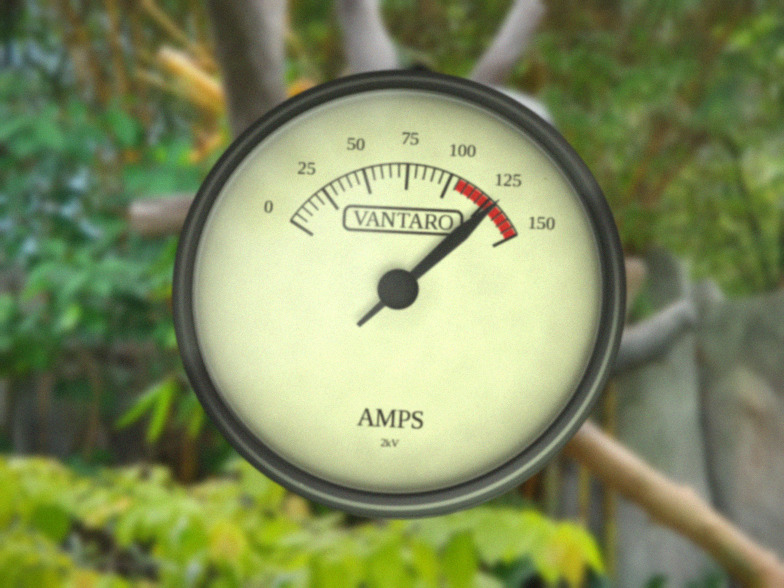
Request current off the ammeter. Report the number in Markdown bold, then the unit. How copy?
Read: **130** A
